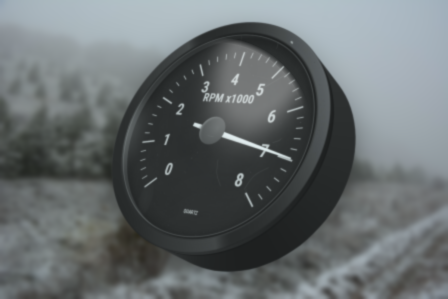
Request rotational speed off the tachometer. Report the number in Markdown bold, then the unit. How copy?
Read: **7000** rpm
